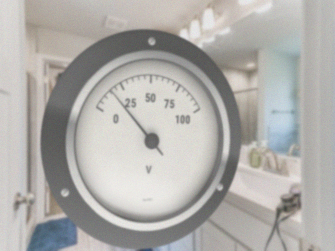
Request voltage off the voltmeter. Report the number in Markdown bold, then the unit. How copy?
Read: **15** V
